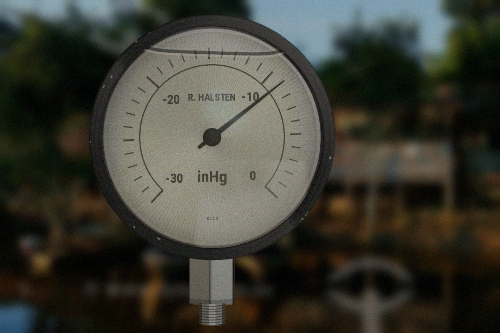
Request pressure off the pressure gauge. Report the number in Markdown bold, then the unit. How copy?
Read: **-9** inHg
